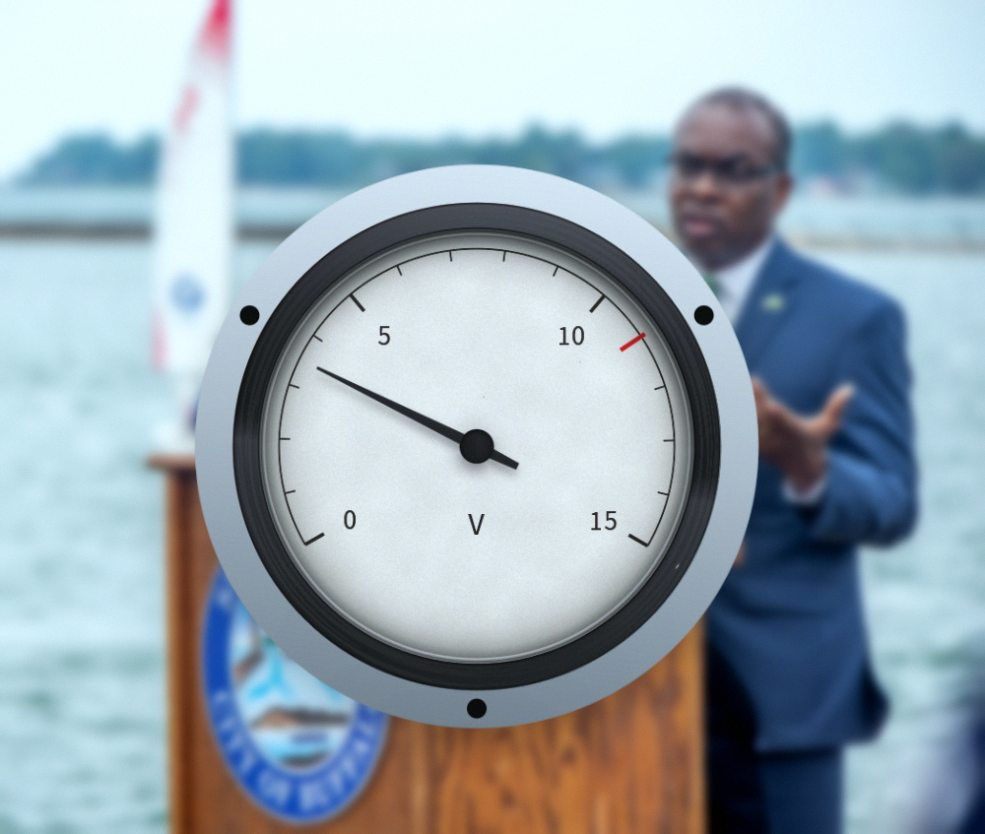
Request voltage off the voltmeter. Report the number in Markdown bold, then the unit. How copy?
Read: **3.5** V
